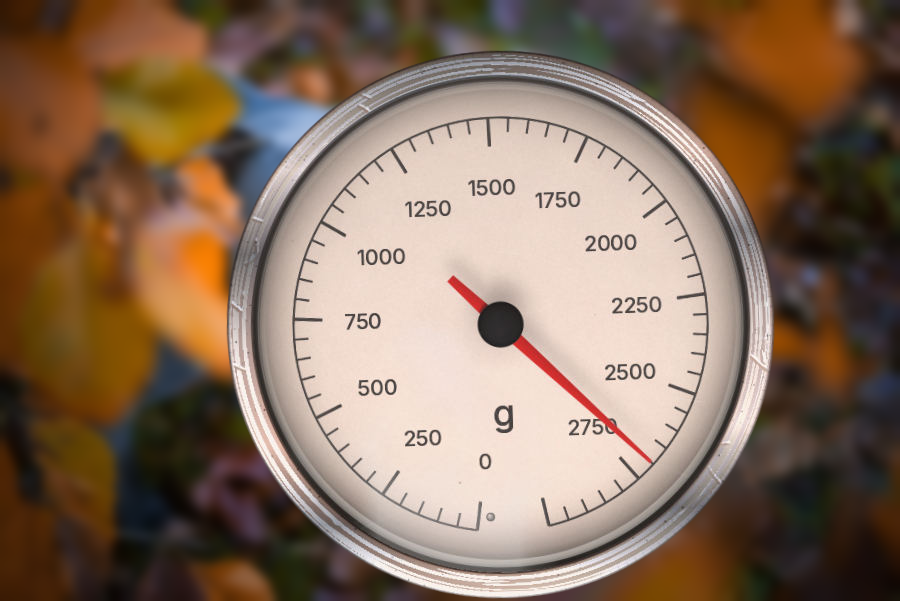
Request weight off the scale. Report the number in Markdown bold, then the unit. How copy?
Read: **2700** g
